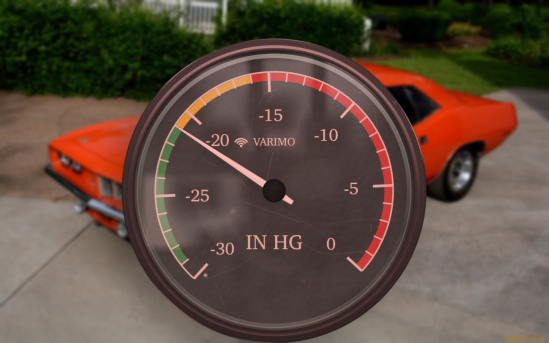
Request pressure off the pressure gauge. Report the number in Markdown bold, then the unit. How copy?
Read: **-21** inHg
